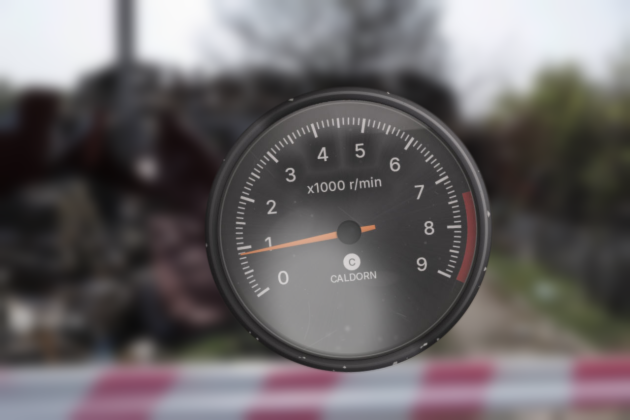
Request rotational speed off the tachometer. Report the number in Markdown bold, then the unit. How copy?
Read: **900** rpm
